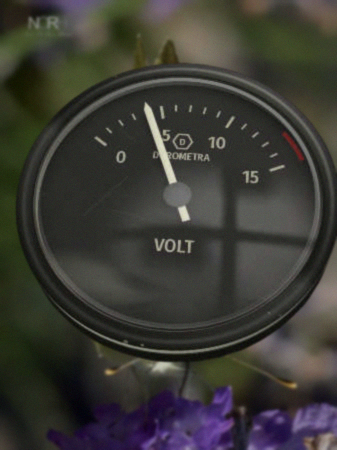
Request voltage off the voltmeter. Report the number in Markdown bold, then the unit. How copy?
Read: **4** V
